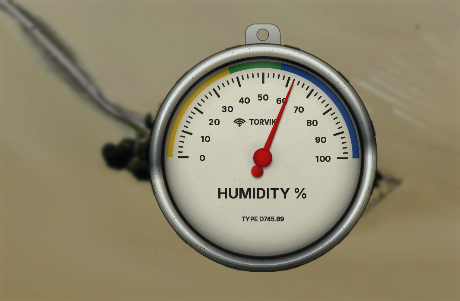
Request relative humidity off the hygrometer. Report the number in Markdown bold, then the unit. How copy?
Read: **62** %
